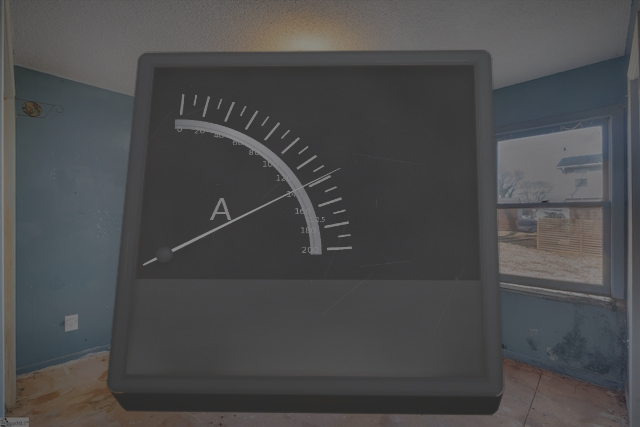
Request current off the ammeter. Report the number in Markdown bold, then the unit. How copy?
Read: **140** A
